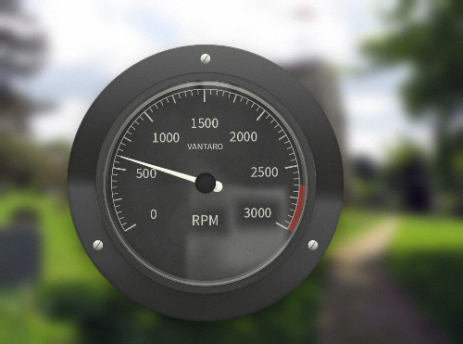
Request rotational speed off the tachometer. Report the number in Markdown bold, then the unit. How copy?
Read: **600** rpm
